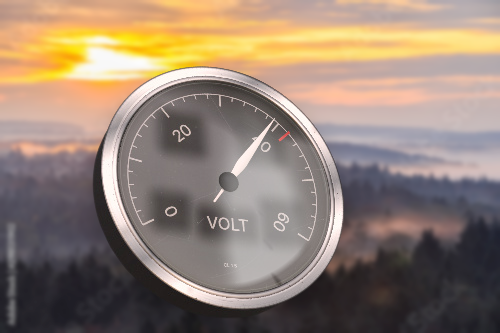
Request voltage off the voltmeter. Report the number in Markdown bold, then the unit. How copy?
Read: **39** V
